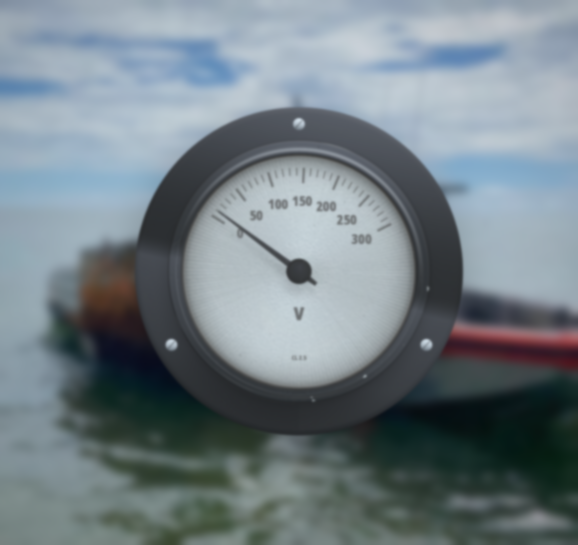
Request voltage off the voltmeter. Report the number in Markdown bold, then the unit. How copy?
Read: **10** V
